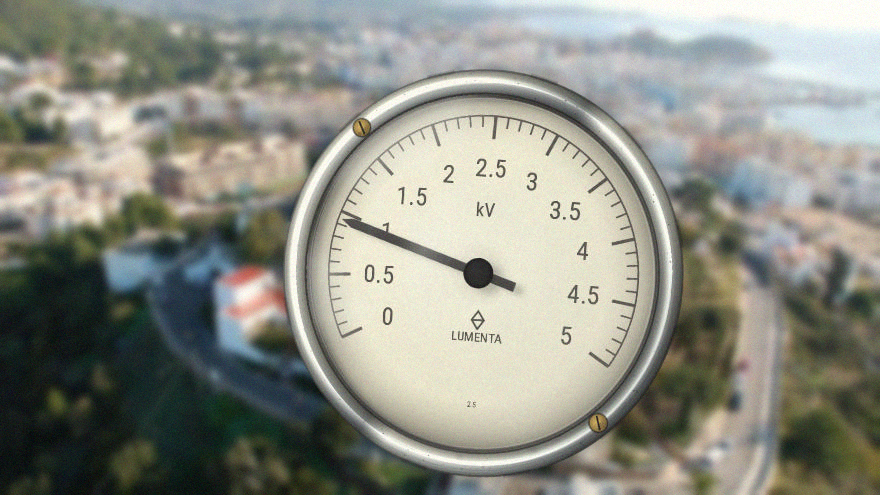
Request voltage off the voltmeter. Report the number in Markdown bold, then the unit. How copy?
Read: **0.95** kV
